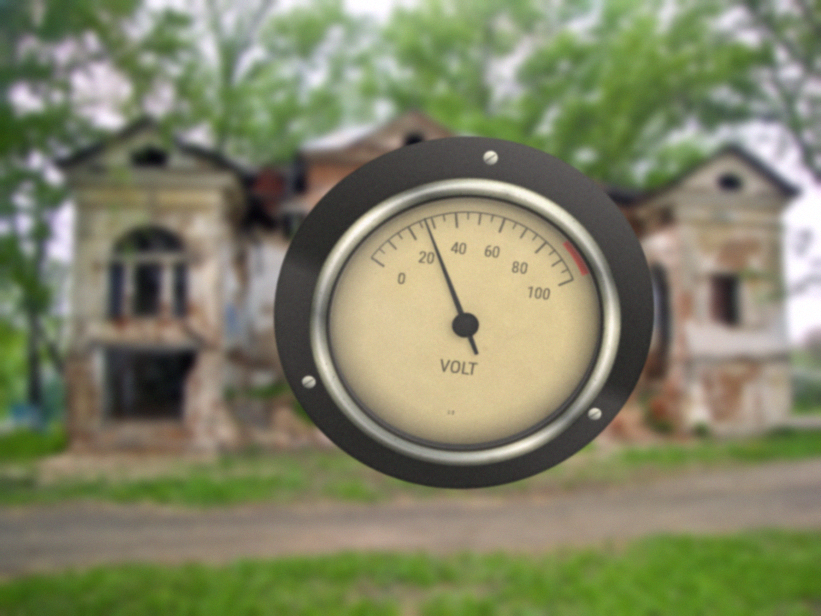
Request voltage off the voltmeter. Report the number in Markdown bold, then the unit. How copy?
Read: **27.5** V
